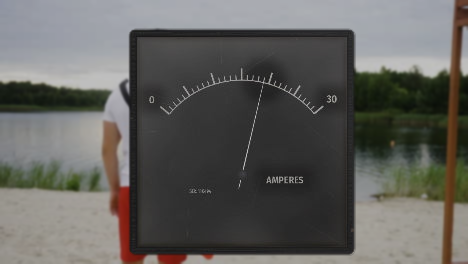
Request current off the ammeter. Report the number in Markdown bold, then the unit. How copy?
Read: **19** A
